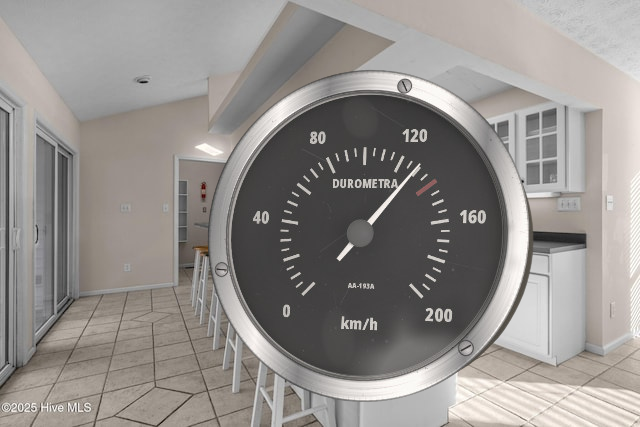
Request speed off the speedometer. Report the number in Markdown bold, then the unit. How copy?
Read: **130** km/h
